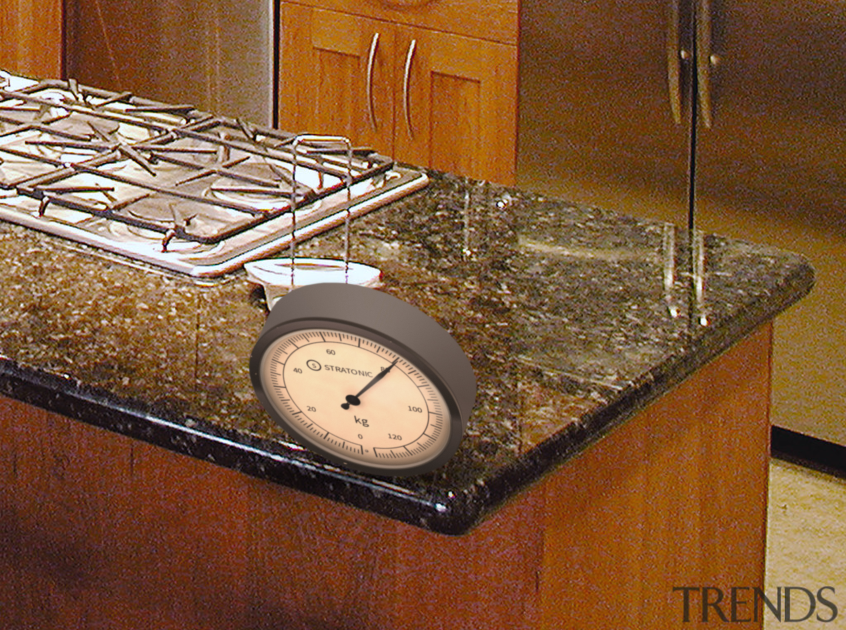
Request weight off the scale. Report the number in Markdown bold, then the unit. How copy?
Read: **80** kg
